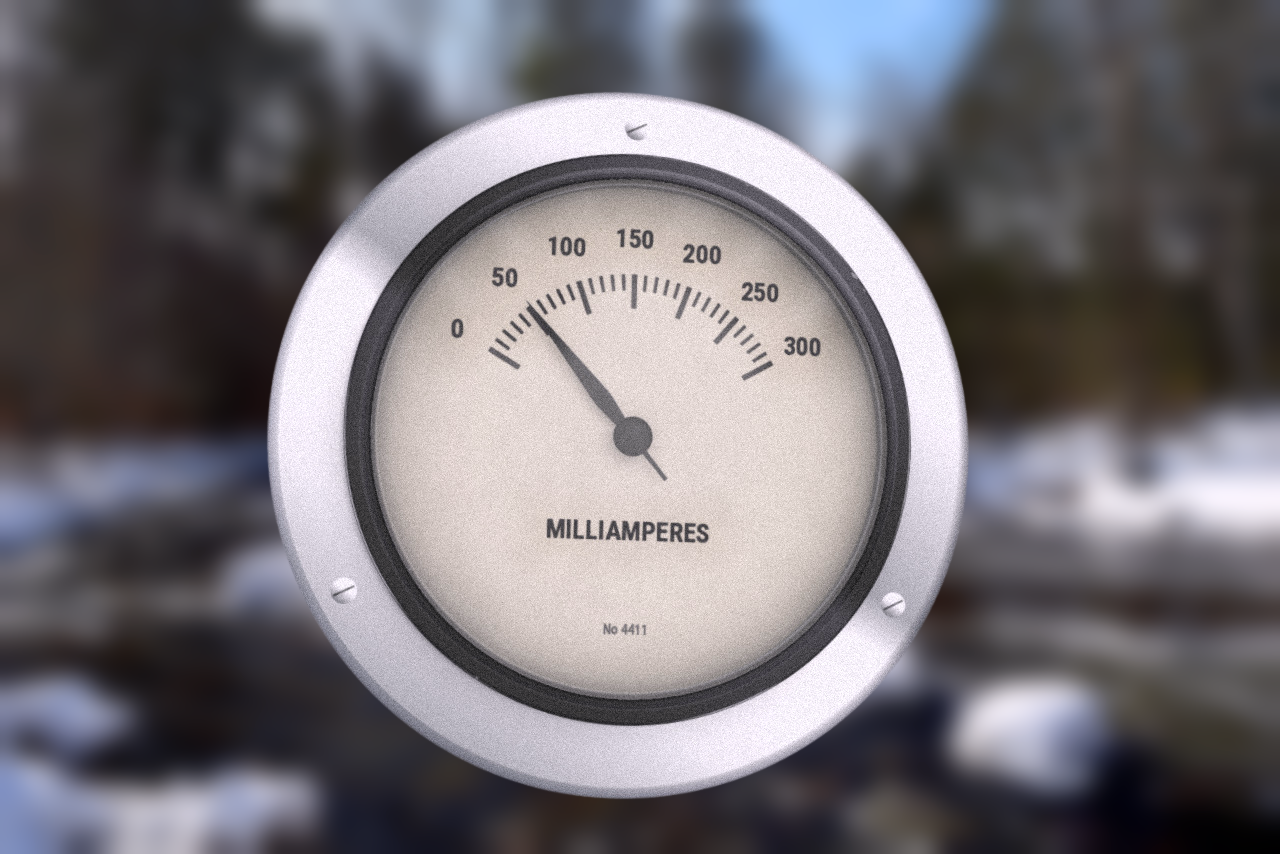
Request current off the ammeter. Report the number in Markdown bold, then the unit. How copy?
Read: **50** mA
